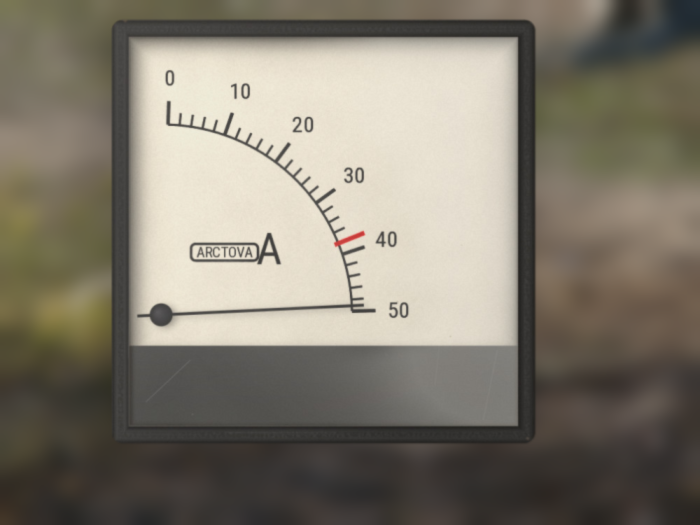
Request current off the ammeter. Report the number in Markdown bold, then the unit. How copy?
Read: **49** A
